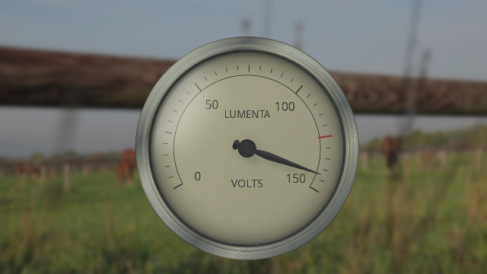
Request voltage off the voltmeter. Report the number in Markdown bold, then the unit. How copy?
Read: **142.5** V
